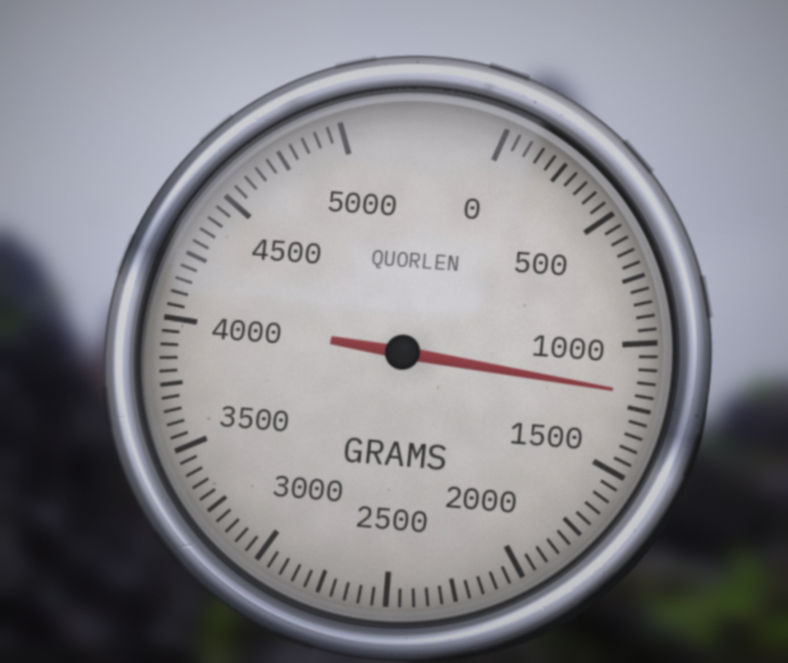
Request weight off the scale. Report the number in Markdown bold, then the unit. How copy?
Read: **1200** g
